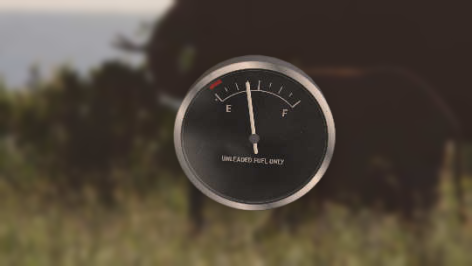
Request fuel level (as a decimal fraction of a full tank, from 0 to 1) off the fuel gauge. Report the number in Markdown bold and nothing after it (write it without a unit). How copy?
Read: **0.375**
